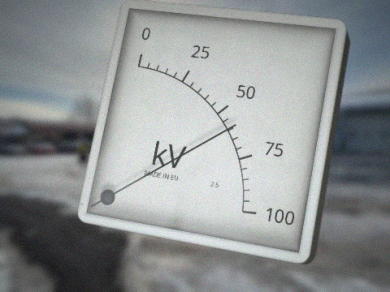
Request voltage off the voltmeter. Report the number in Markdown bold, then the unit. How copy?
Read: **60** kV
